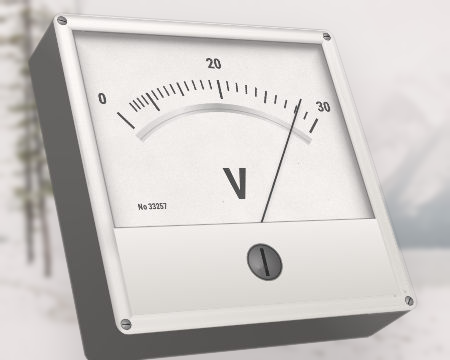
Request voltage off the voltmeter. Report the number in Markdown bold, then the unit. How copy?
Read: **28** V
